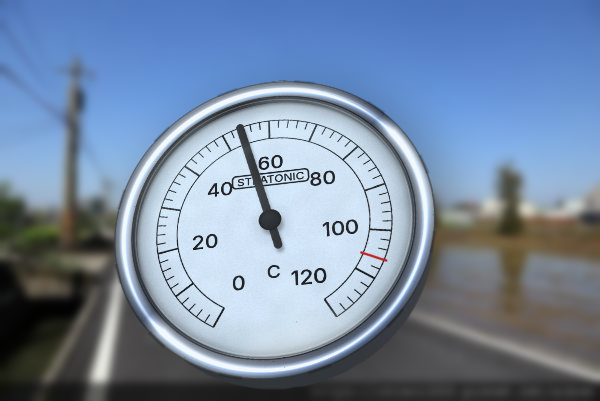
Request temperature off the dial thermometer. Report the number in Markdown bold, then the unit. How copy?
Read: **54** °C
